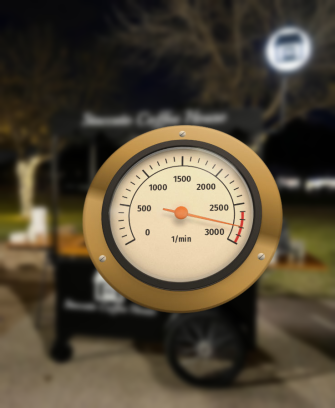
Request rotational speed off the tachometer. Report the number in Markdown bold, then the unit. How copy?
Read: **2800** rpm
